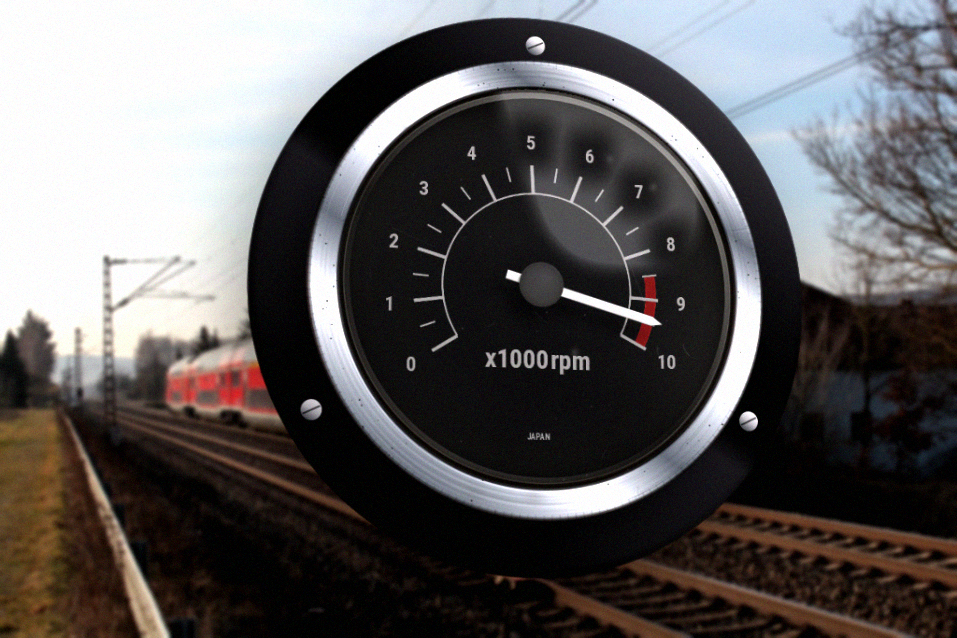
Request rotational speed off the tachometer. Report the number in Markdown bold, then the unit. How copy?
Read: **9500** rpm
